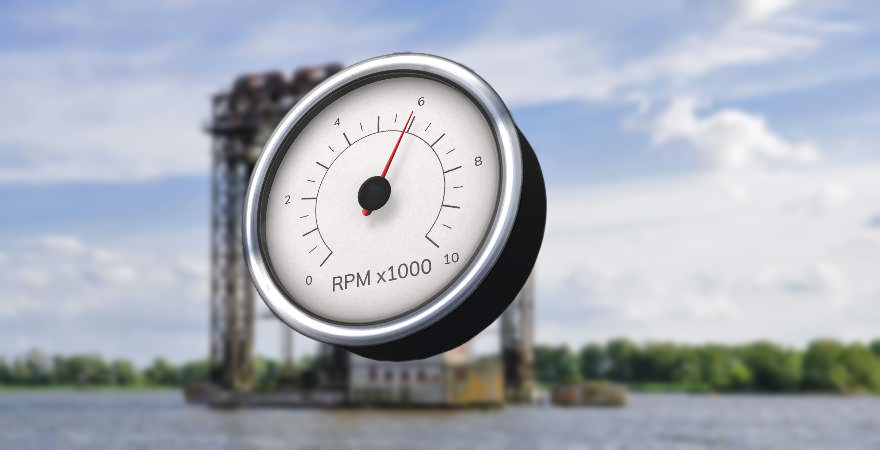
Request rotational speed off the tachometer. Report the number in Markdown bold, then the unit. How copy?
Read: **6000** rpm
